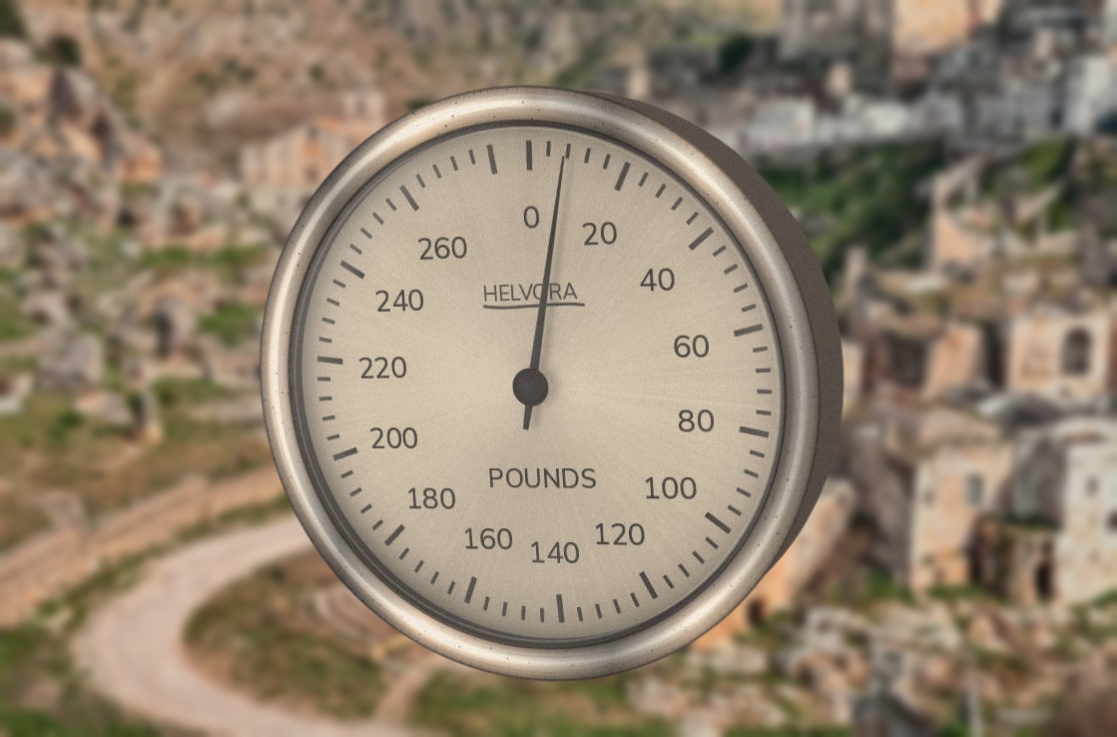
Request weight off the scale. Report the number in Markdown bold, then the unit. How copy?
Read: **8** lb
